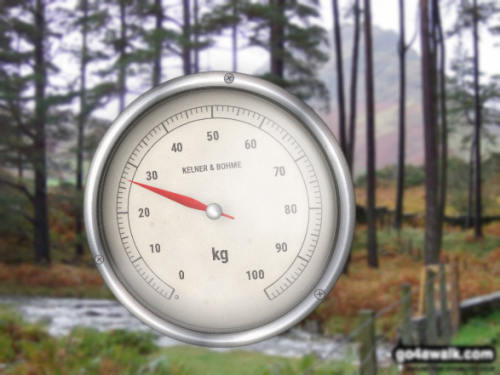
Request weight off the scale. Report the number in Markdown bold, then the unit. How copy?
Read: **27** kg
